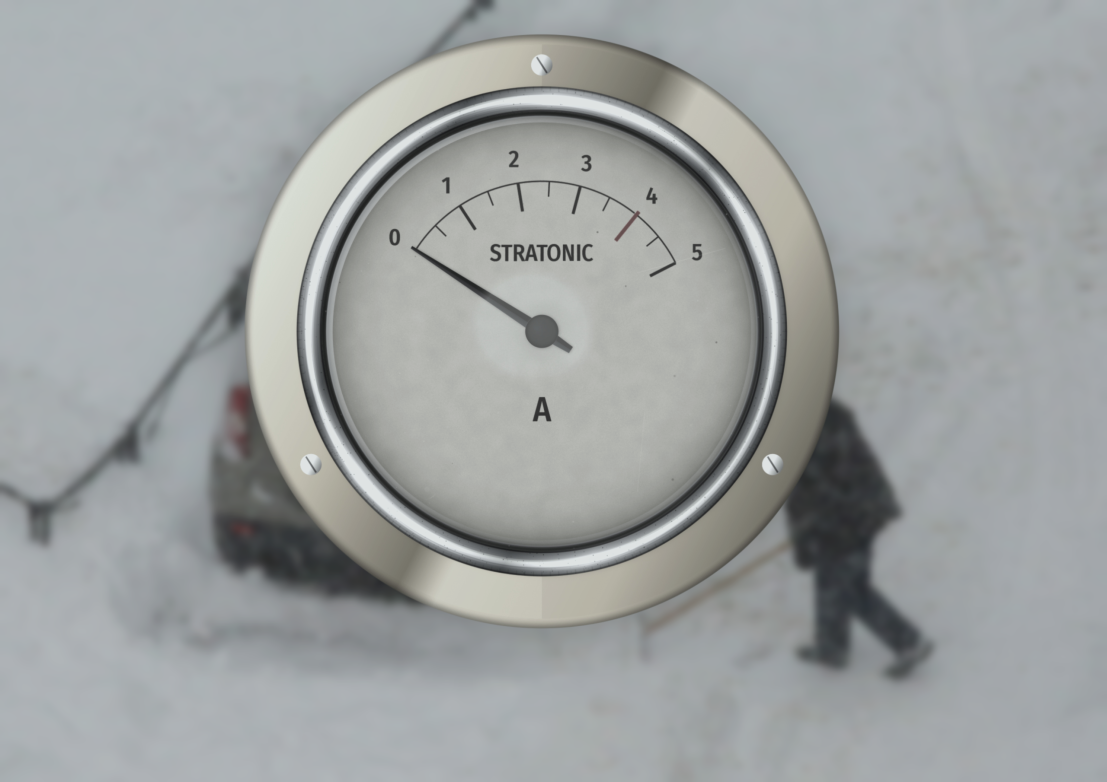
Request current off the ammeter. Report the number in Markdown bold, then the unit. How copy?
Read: **0** A
